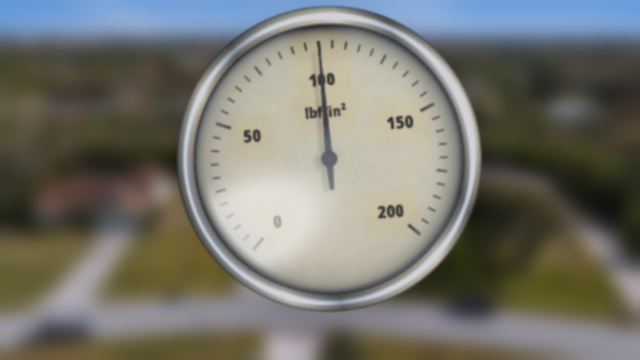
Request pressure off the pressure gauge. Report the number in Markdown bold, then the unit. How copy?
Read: **100** psi
